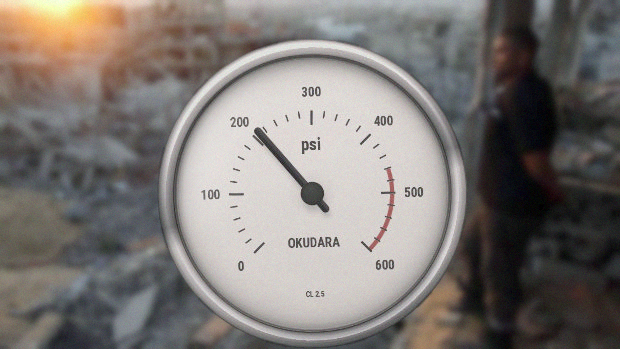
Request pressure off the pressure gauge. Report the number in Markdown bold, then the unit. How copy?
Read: **210** psi
